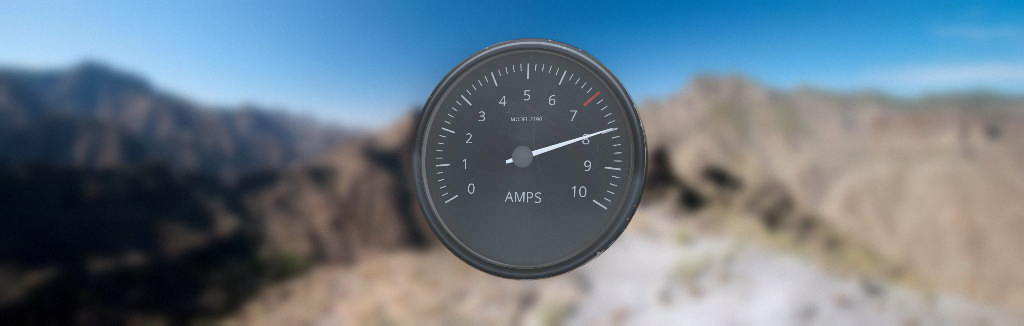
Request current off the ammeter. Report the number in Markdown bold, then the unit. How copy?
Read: **8** A
